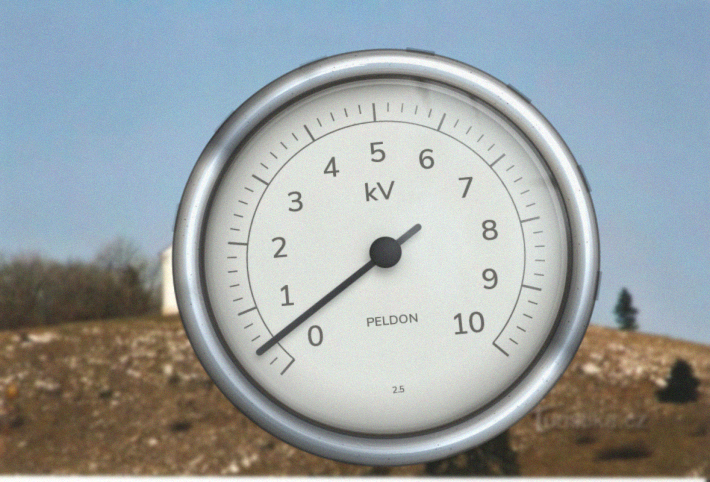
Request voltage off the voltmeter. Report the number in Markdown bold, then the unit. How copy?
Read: **0.4** kV
